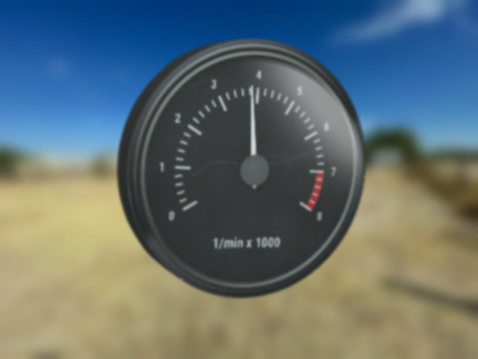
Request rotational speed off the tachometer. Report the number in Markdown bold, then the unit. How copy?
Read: **3800** rpm
